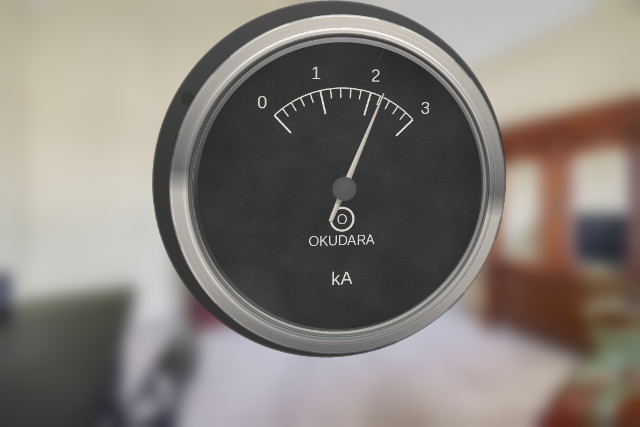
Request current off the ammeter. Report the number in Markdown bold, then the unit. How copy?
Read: **2.2** kA
